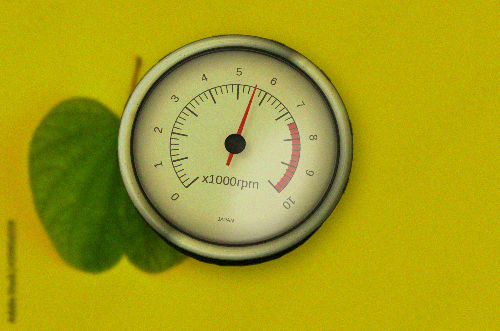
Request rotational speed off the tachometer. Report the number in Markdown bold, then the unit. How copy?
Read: **5600** rpm
